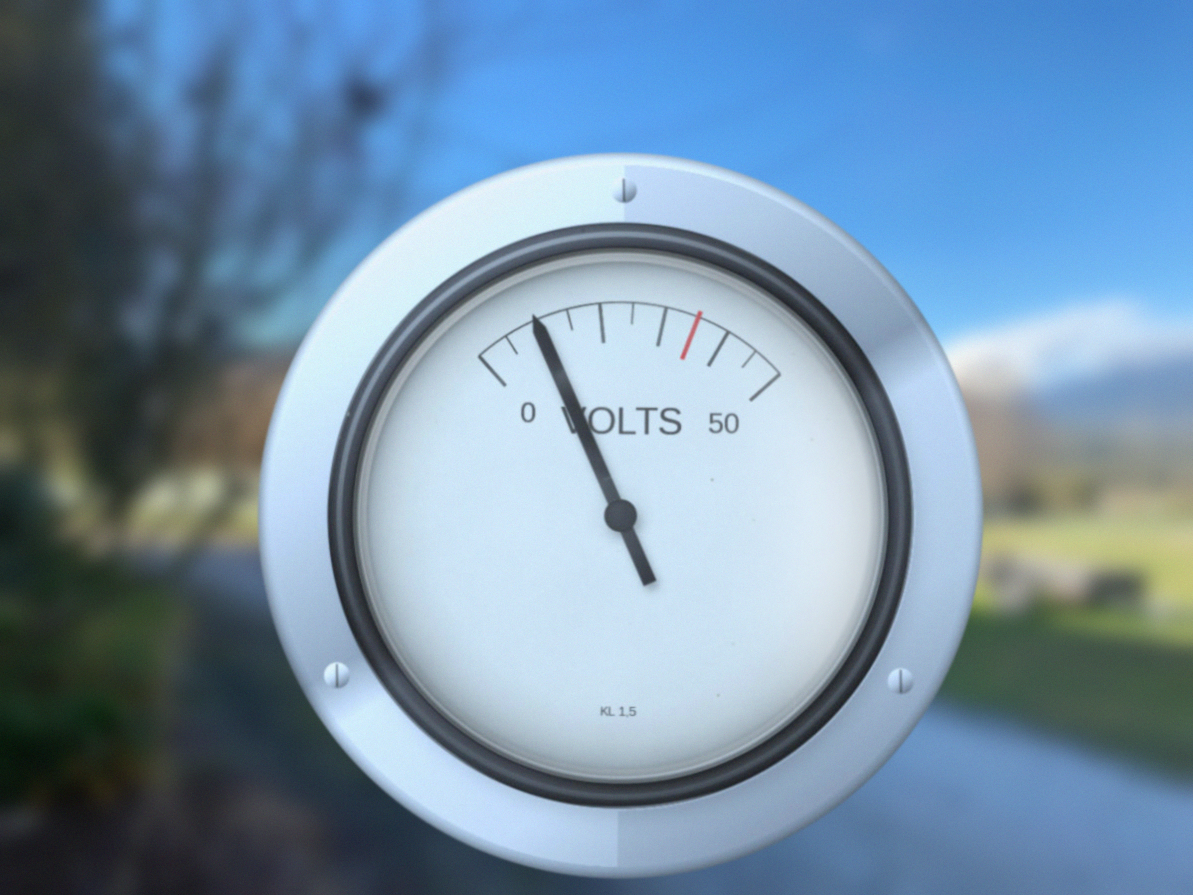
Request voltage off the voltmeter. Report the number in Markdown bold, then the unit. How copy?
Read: **10** V
